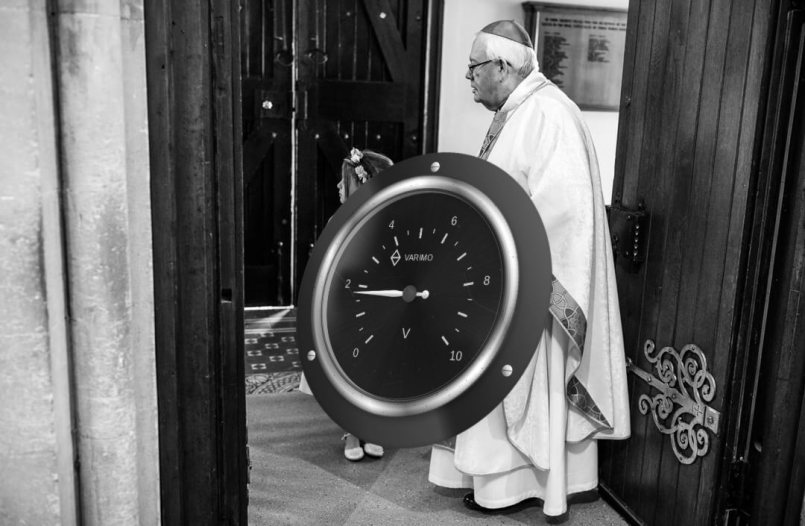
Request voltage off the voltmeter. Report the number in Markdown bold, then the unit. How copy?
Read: **1.75** V
